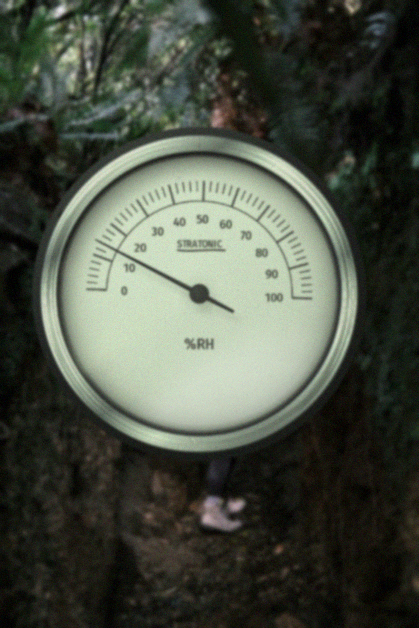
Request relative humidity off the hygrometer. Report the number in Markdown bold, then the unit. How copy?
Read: **14** %
